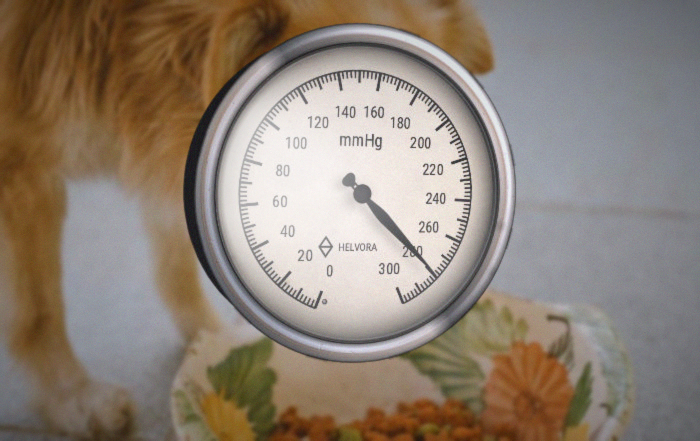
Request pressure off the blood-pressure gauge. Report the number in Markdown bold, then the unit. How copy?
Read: **280** mmHg
